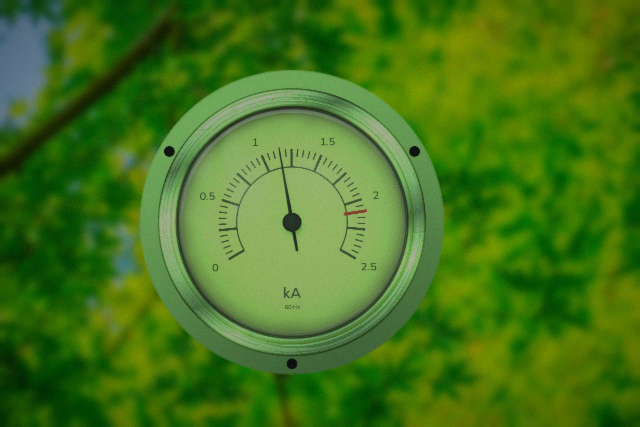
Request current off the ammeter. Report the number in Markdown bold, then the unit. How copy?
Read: **1.15** kA
